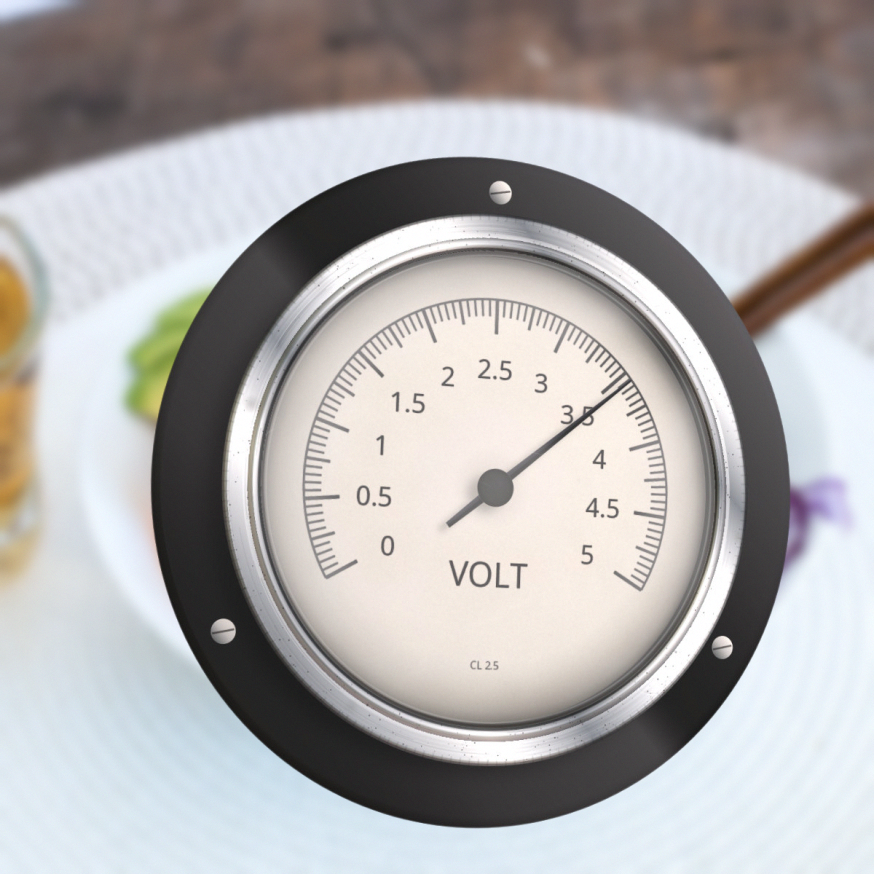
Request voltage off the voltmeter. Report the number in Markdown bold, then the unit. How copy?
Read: **3.55** V
